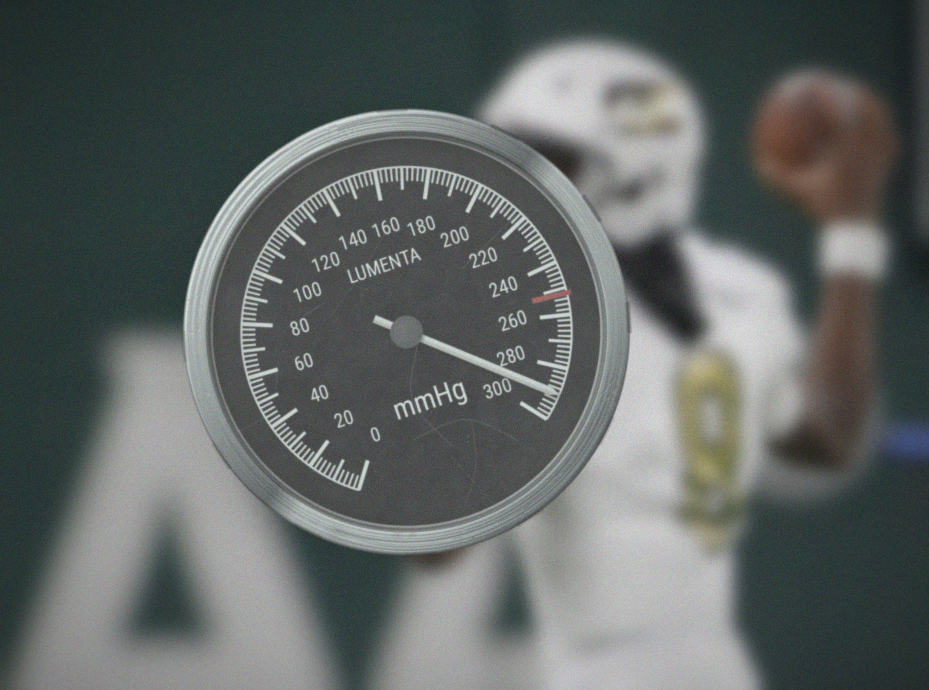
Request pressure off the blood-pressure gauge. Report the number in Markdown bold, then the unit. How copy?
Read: **290** mmHg
